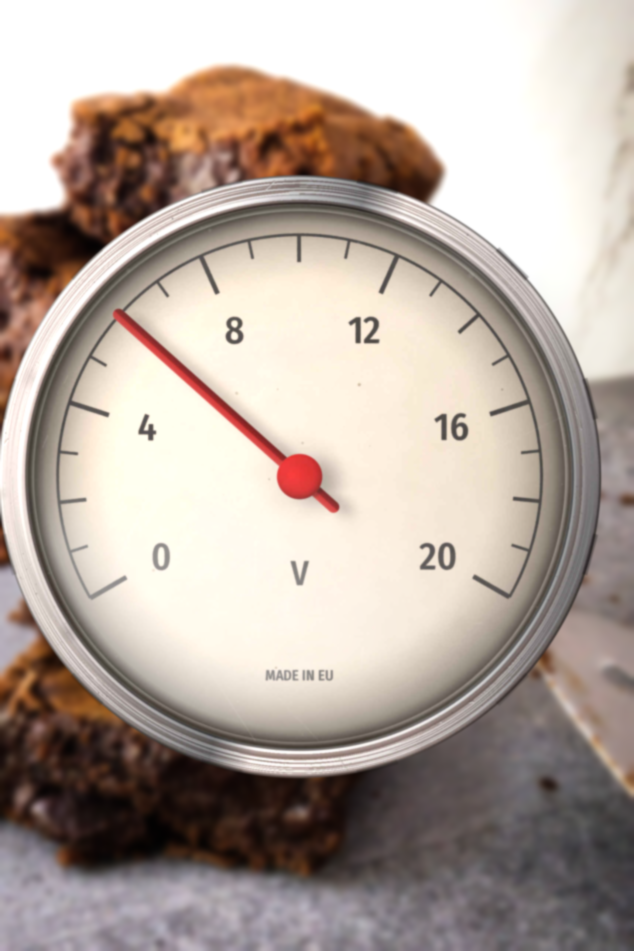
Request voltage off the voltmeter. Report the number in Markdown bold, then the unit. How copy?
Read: **6** V
